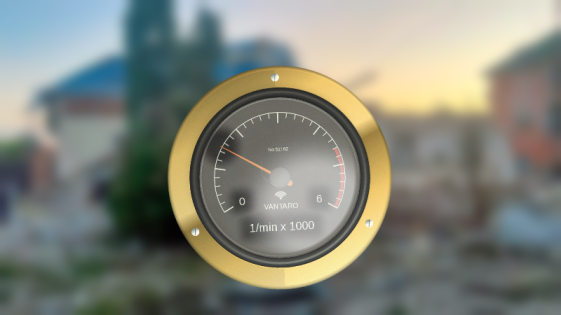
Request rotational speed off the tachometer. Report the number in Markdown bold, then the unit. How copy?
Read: **1500** rpm
